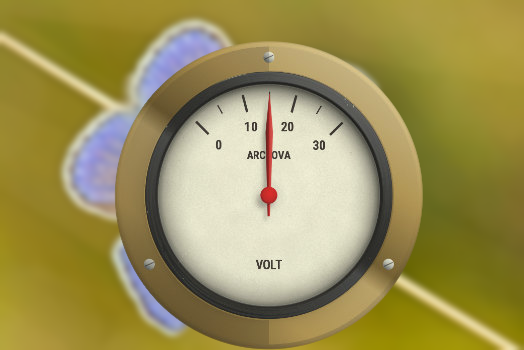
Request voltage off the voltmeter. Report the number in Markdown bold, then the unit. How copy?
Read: **15** V
